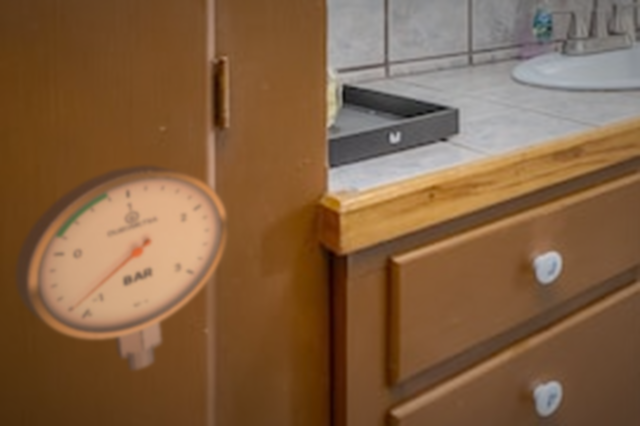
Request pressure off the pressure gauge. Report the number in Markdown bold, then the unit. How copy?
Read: **-0.8** bar
